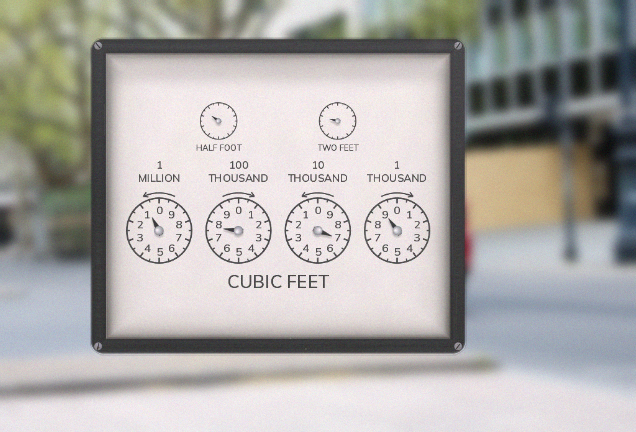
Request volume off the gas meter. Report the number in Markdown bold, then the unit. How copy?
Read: **76900** ft³
